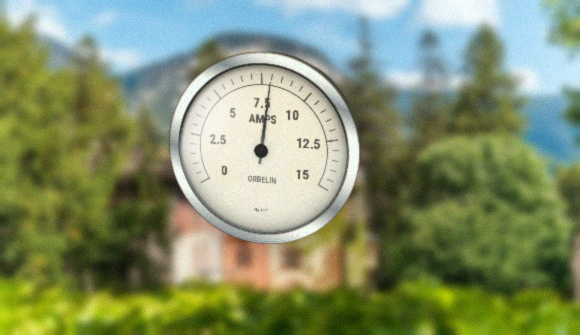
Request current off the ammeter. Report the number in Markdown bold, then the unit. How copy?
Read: **8** A
